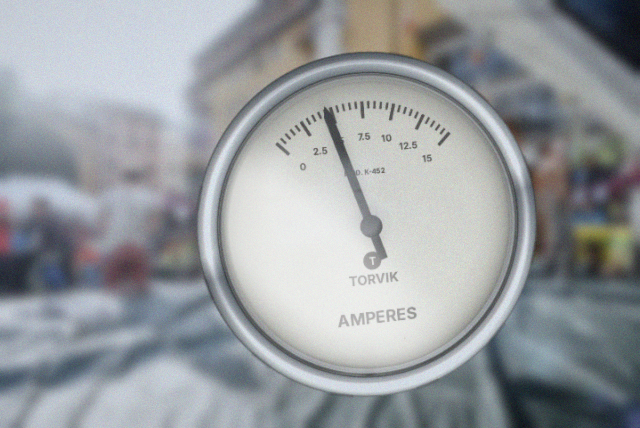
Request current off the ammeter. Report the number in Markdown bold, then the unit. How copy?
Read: **4.5** A
